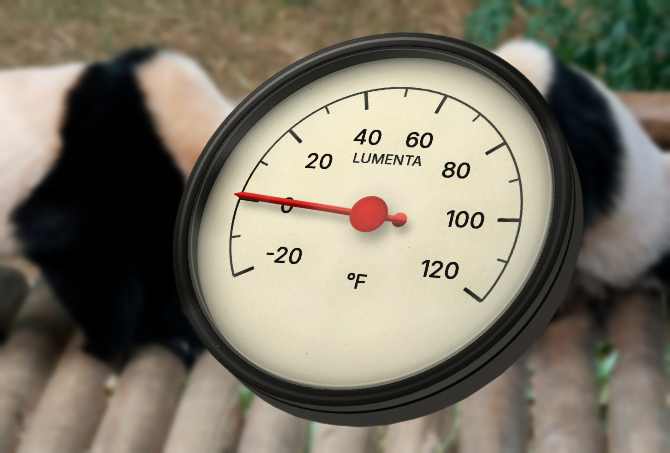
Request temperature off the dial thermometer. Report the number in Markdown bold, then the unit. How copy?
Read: **0** °F
